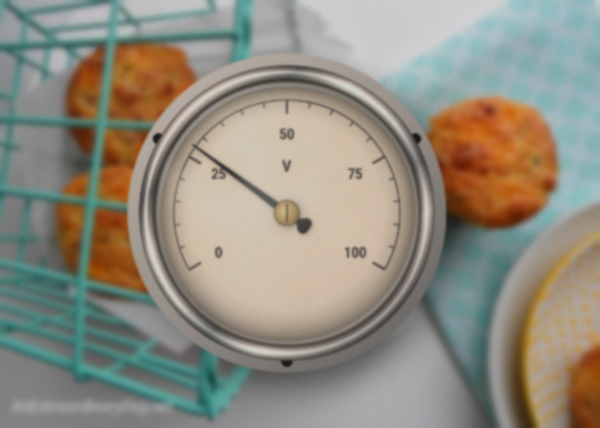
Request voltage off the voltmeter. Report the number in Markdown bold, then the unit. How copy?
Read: **27.5** V
